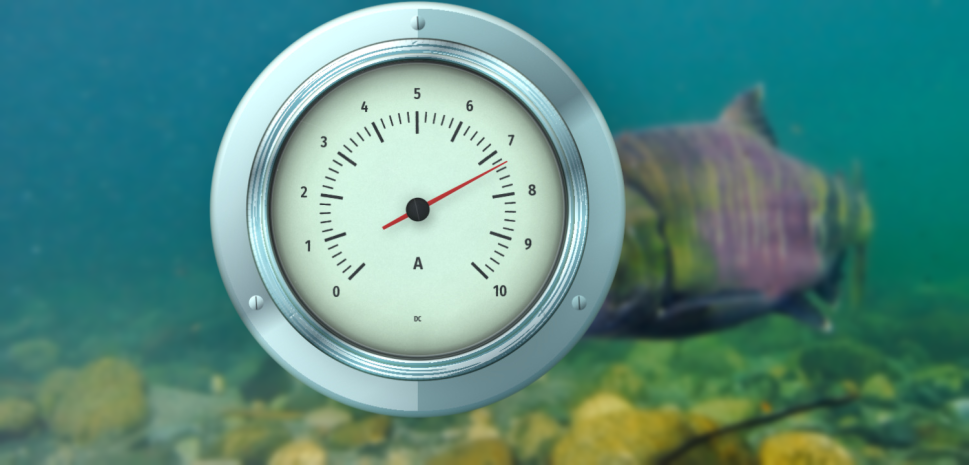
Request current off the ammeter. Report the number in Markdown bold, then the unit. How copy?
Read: **7.3** A
